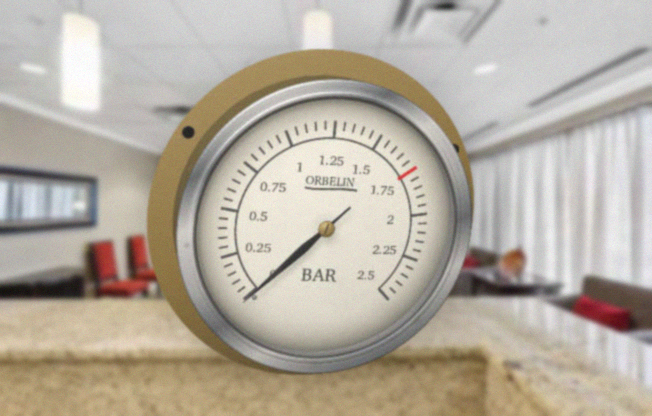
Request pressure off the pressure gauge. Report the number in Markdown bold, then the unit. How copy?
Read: **0** bar
